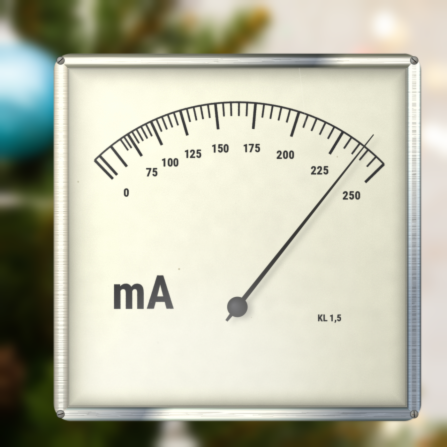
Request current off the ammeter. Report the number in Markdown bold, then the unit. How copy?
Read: **237.5** mA
